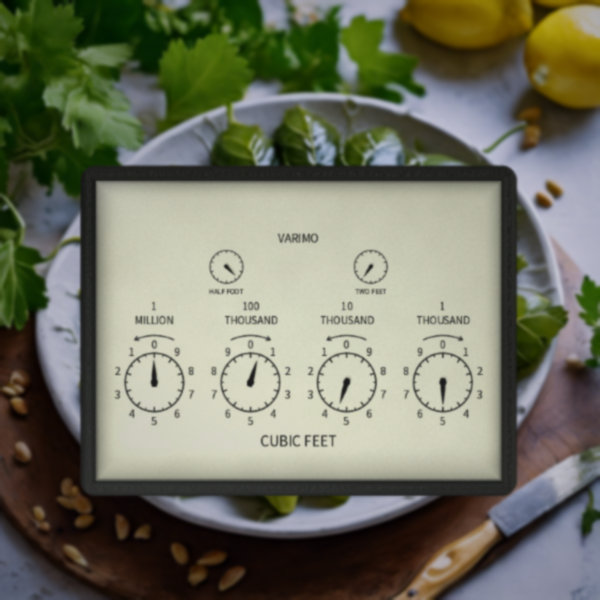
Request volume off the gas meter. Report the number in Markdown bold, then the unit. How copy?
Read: **4500** ft³
